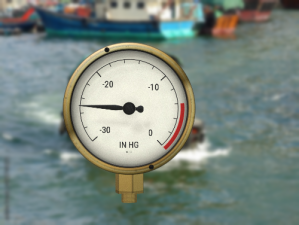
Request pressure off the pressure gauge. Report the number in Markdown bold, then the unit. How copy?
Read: **-25** inHg
